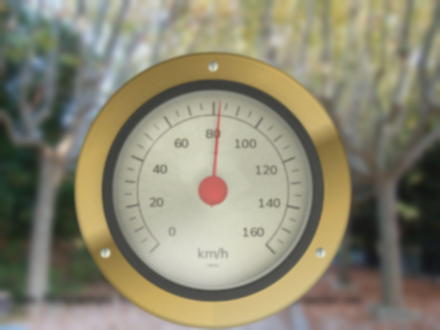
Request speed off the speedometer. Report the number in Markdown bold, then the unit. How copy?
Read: **82.5** km/h
